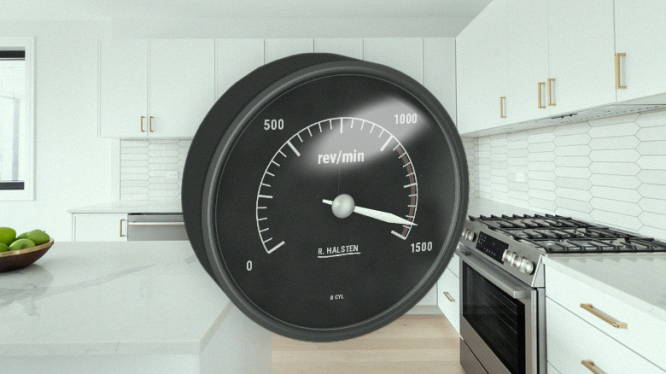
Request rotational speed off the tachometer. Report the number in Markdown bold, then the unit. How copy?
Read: **1425** rpm
